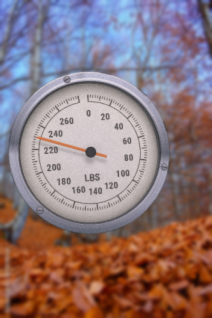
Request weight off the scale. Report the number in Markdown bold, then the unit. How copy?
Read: **230** lb
